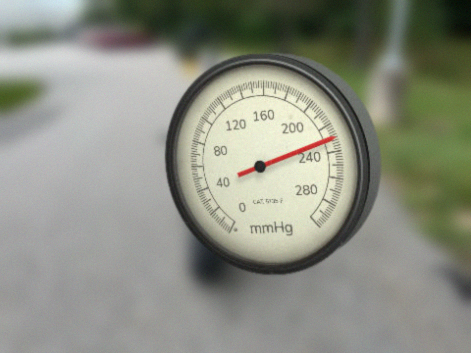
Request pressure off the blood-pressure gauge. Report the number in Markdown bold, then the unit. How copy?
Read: **230** mmHg
